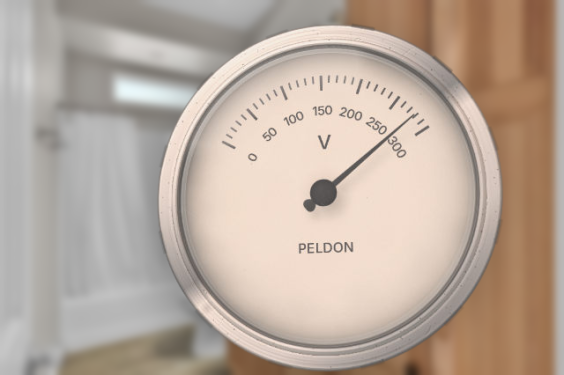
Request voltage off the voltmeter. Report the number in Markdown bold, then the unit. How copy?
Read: **280** V
